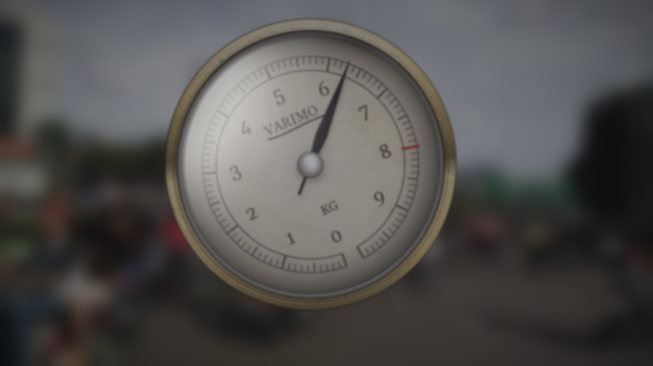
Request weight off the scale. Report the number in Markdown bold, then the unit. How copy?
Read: **6.3** kg
